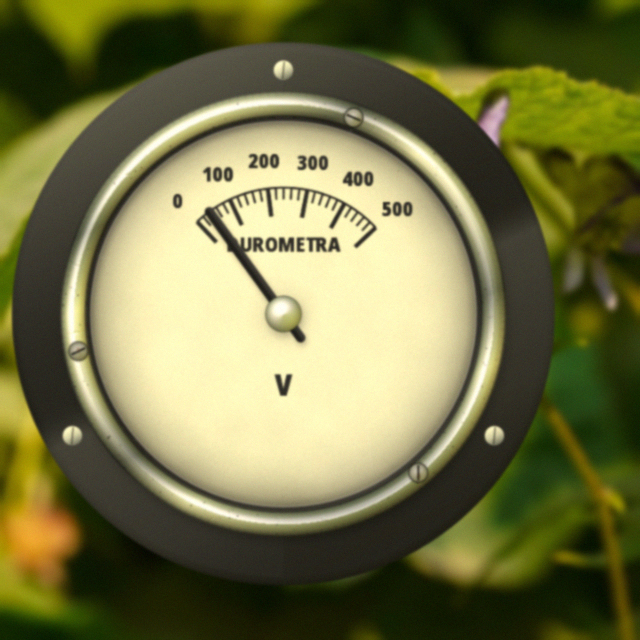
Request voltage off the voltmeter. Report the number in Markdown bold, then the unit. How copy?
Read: **40** V
